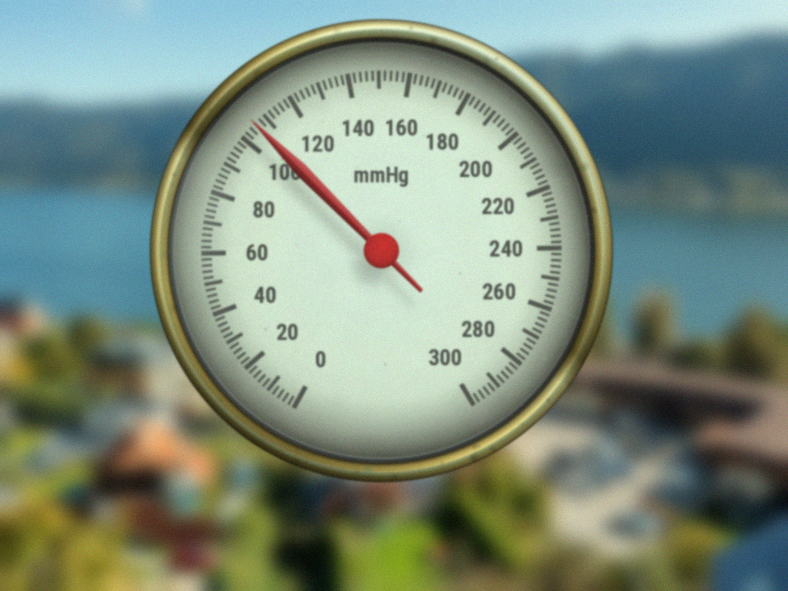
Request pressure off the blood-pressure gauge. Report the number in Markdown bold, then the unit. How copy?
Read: **106** mmHg
